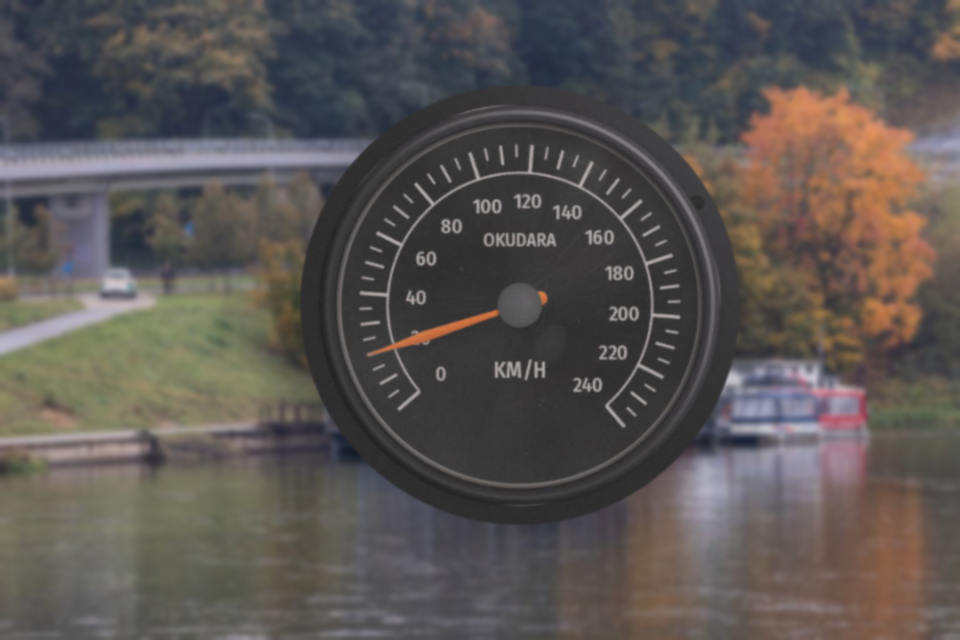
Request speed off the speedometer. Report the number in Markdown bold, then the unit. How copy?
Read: **20** km/h
